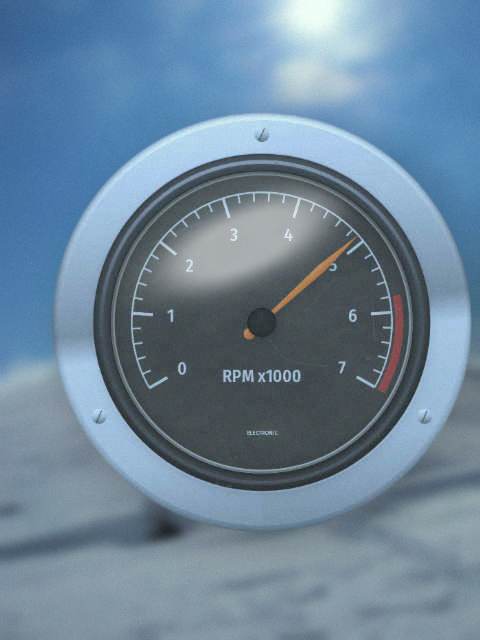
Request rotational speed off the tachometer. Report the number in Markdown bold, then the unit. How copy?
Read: **4900** rpm
